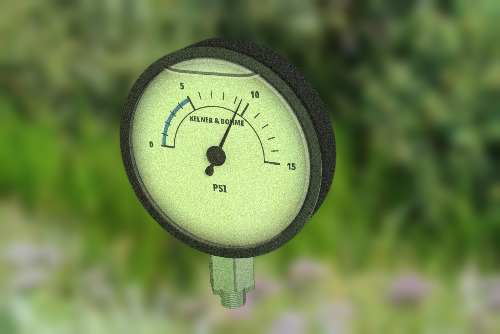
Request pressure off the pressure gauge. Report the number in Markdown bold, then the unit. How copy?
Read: **9.5** psi
